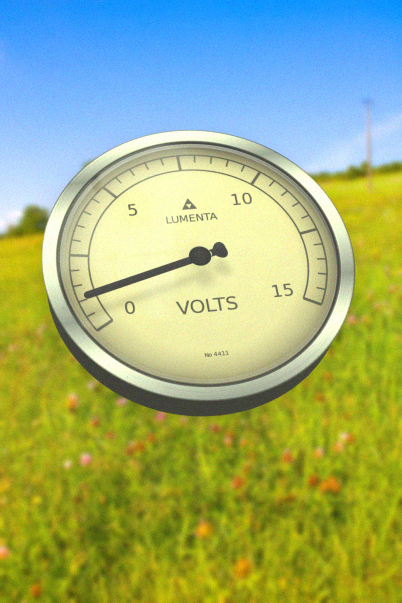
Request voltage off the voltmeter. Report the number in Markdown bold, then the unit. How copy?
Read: **1** V
